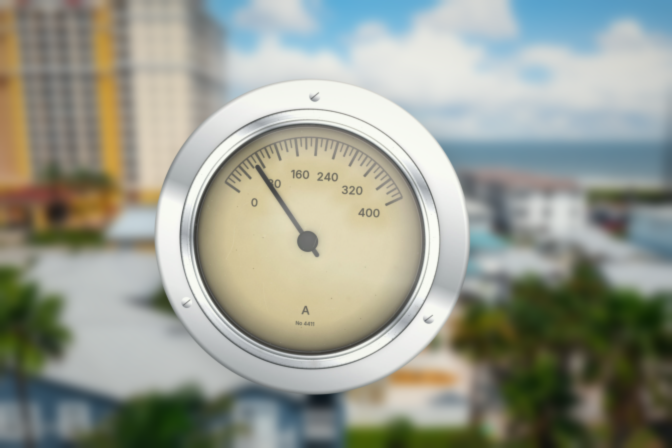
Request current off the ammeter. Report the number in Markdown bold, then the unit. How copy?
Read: **70** A
